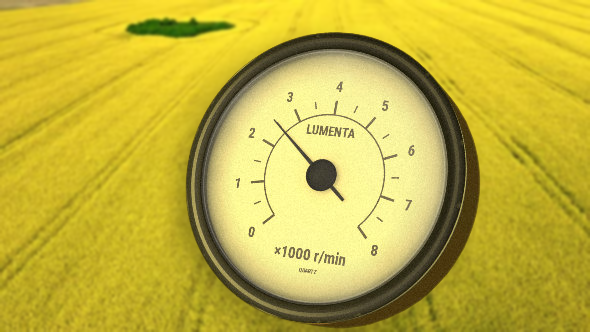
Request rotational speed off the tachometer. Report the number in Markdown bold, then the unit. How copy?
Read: **2500** rpm
